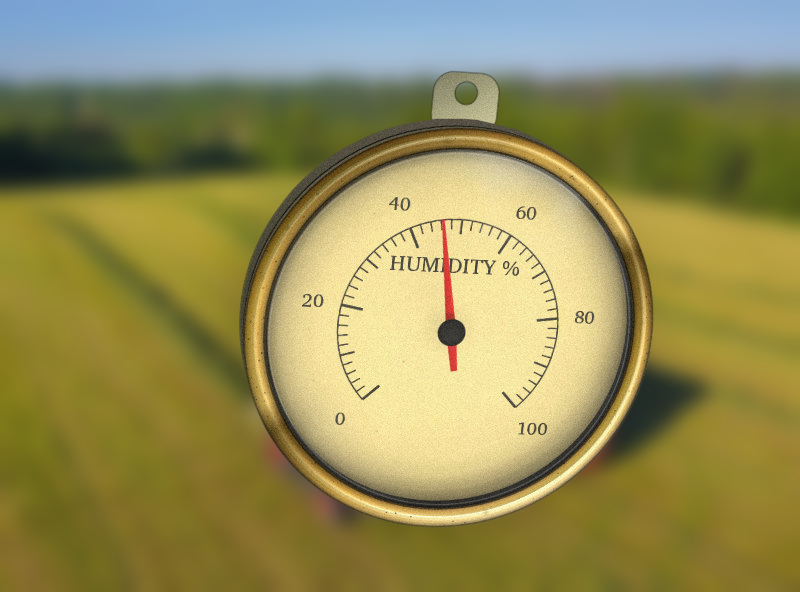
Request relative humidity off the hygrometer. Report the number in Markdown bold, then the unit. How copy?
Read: **46** %
